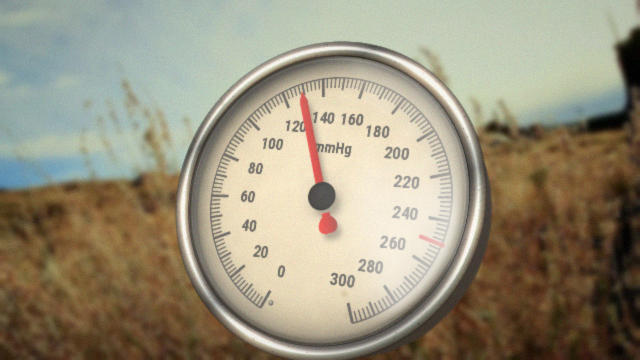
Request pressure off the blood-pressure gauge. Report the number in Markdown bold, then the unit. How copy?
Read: **130** mmHg
